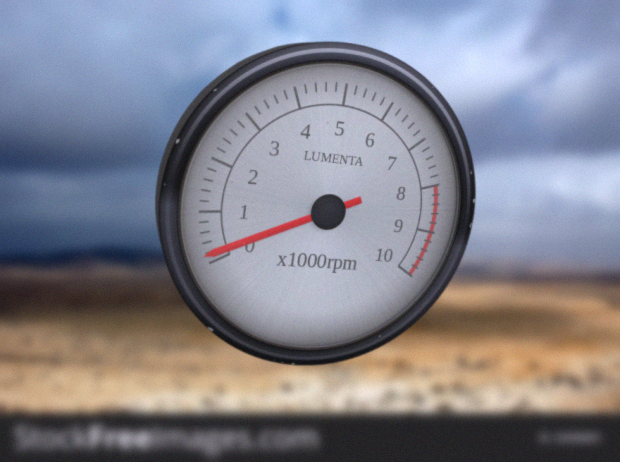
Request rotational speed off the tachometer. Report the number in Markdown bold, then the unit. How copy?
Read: **200** rpm
